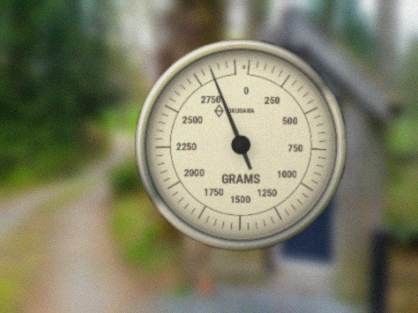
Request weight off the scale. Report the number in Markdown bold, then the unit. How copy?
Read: **2850** g
